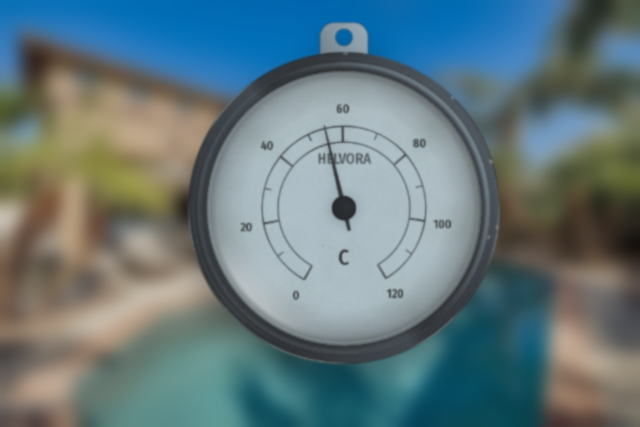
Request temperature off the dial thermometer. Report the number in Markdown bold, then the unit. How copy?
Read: **55** °C
